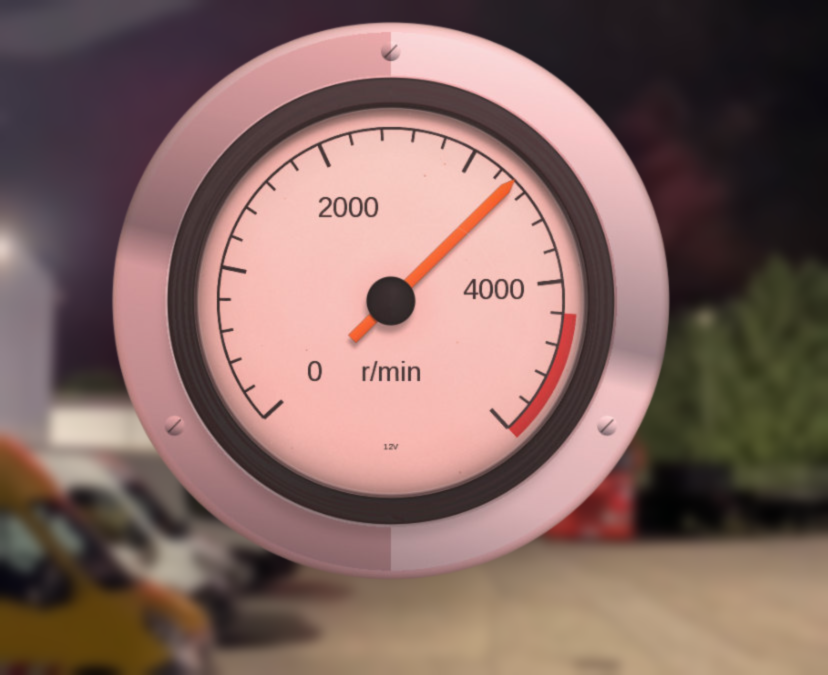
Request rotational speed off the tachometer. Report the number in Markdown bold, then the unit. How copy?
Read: **3300** rpm
